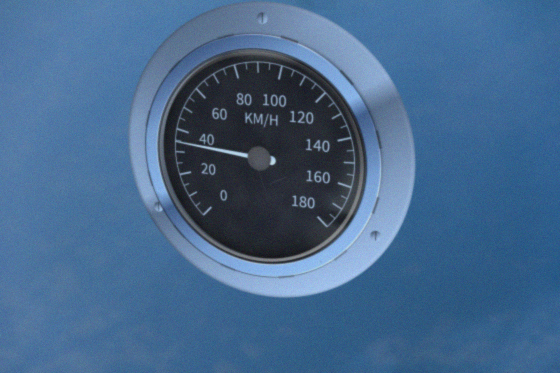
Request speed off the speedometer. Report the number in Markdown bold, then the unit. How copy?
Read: **35** km/h
